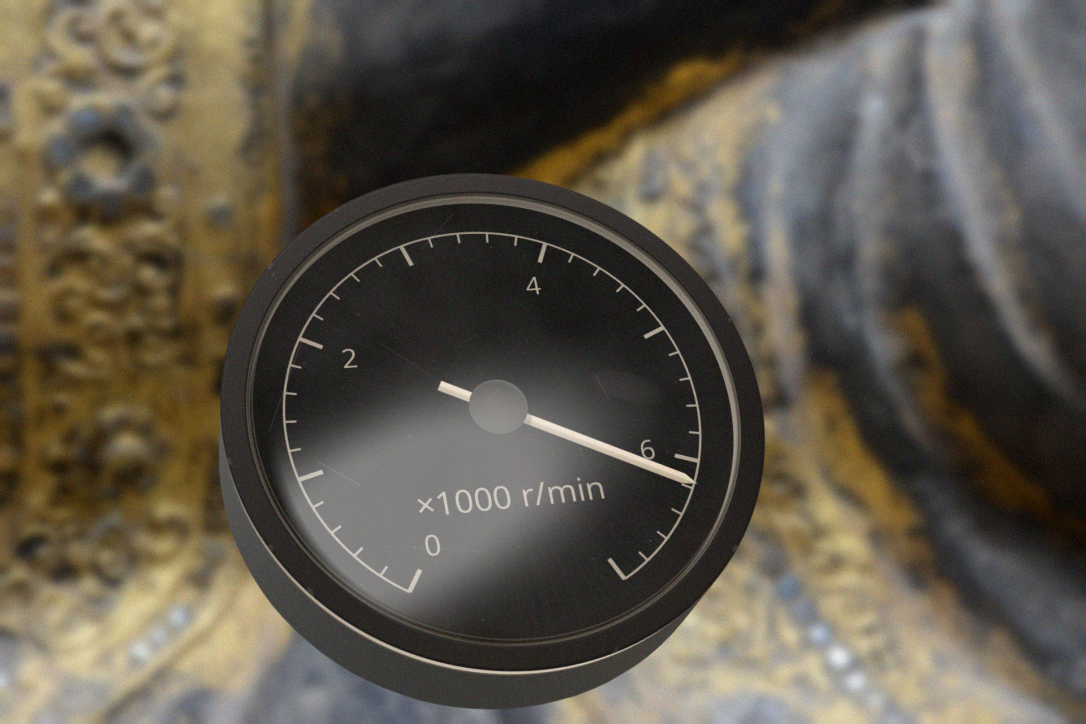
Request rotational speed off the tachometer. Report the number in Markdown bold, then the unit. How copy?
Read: **6200** rpm
